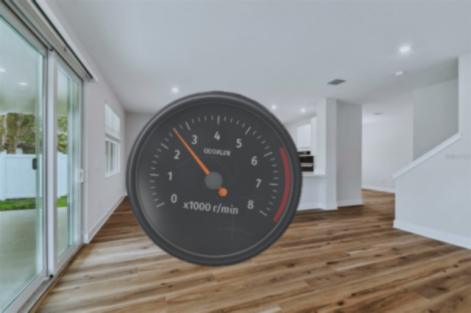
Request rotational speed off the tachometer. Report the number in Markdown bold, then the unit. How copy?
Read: **2600** rpm
